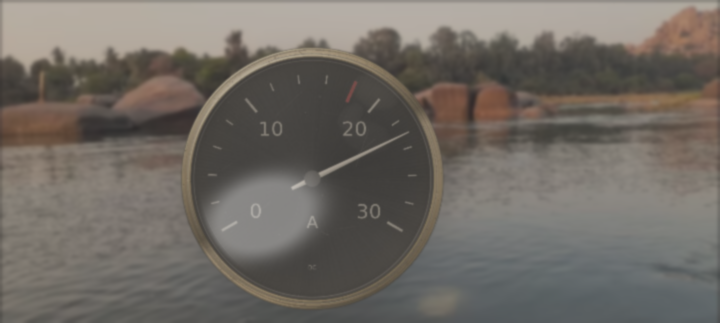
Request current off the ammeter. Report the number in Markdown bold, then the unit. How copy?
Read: **23** A
